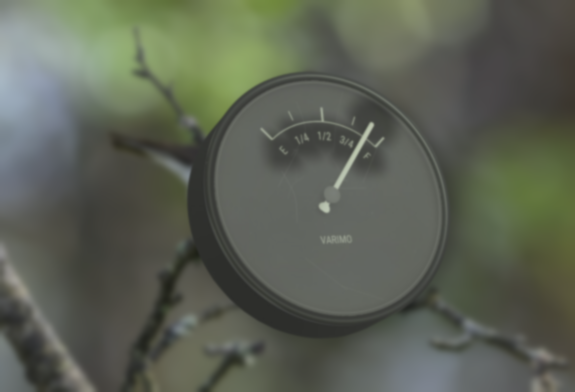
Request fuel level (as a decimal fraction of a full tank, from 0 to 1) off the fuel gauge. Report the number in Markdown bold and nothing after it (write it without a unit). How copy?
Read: **0.875**
